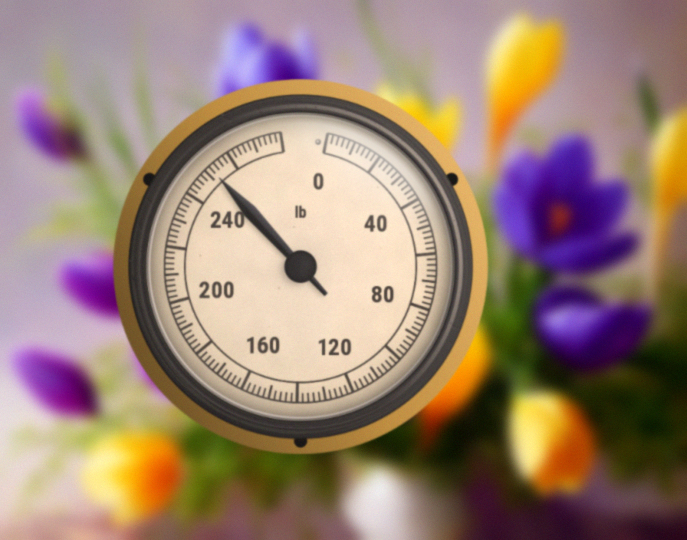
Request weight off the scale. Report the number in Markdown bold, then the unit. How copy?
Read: **252** lb
